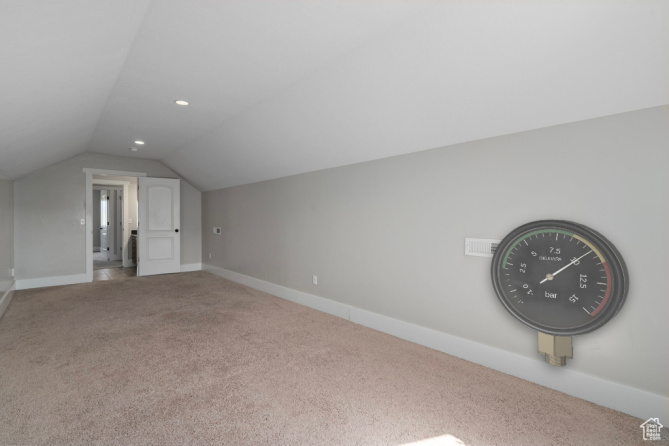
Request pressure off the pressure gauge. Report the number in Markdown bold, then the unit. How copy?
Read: **10** bar
